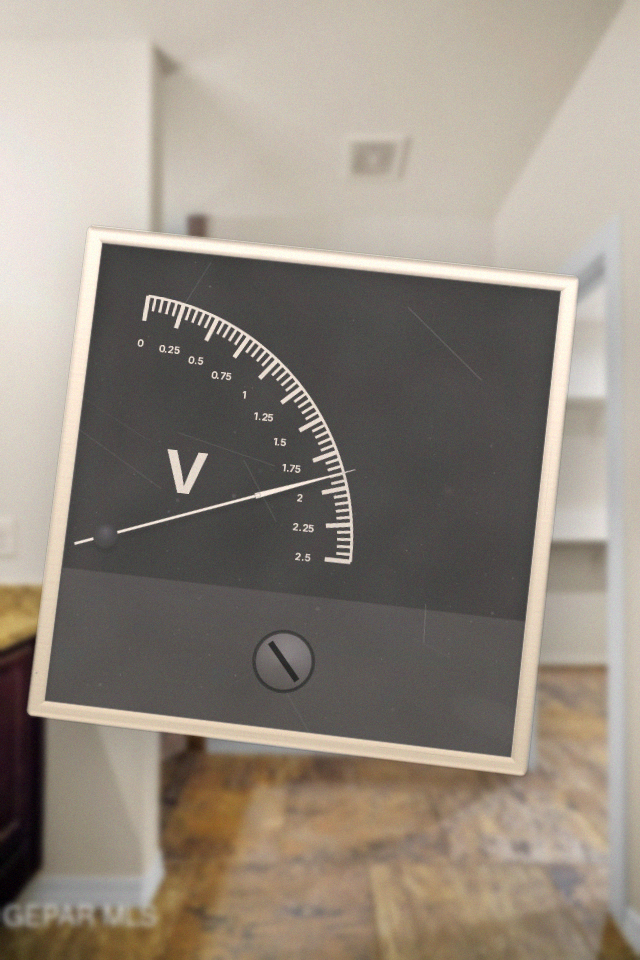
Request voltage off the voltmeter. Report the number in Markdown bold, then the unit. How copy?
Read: **1.9** V
